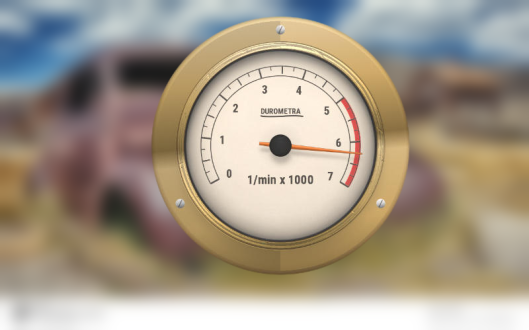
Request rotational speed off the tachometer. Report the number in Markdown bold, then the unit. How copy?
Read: **6250** rpm
